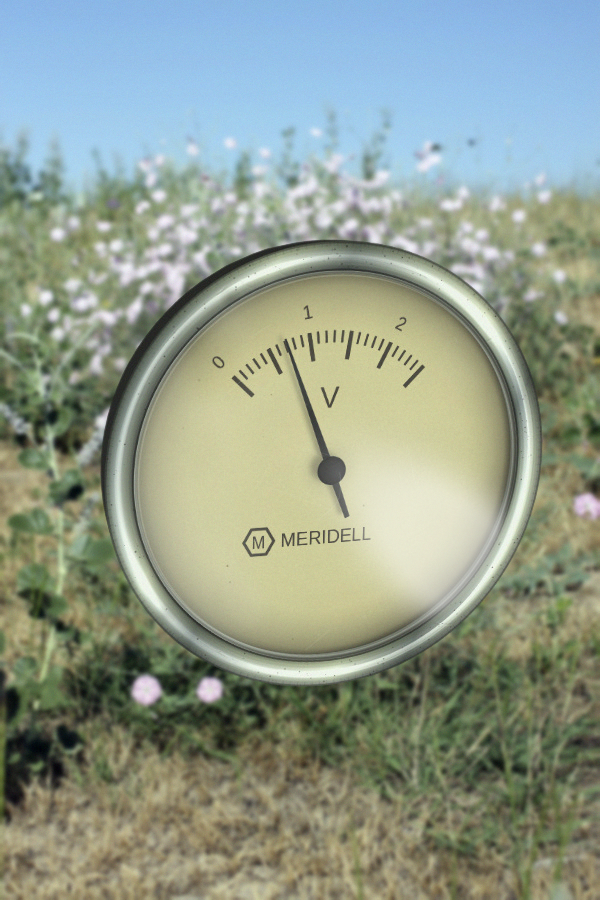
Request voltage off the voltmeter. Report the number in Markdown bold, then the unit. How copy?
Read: **0.7** V
